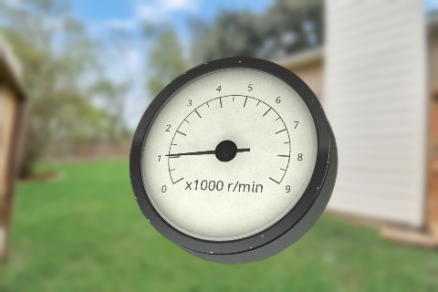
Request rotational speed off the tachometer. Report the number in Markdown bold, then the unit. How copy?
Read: **1000** rpm
